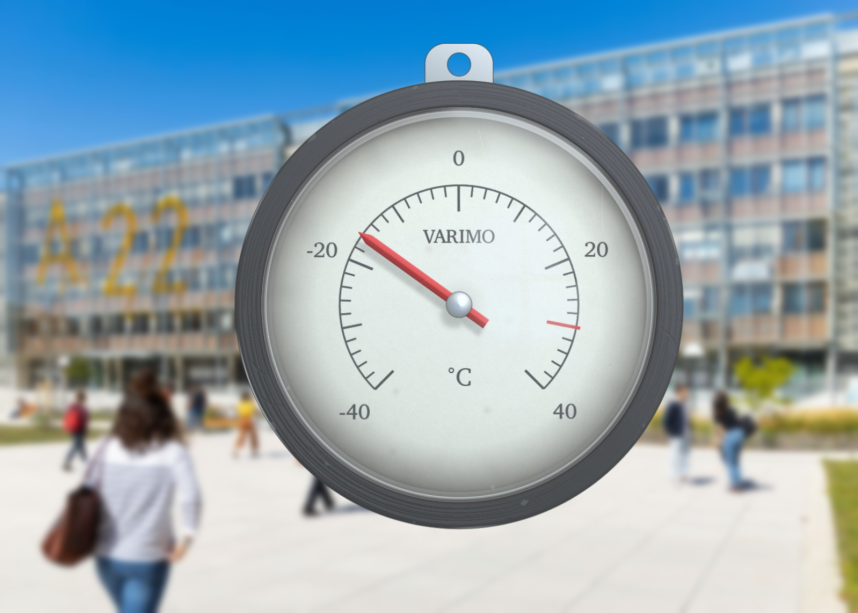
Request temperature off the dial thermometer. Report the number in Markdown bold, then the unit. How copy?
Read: **-16** °C
